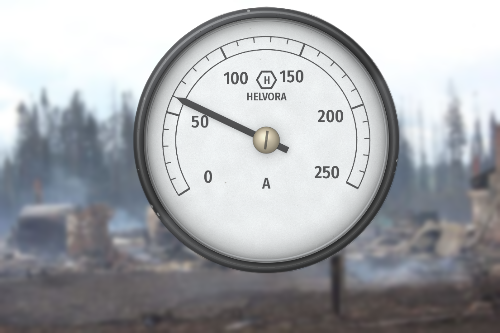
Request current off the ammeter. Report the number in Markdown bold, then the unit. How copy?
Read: **60** A
